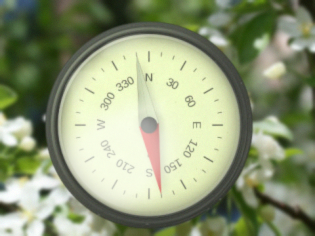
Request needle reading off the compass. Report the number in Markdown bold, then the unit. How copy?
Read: **170** °
